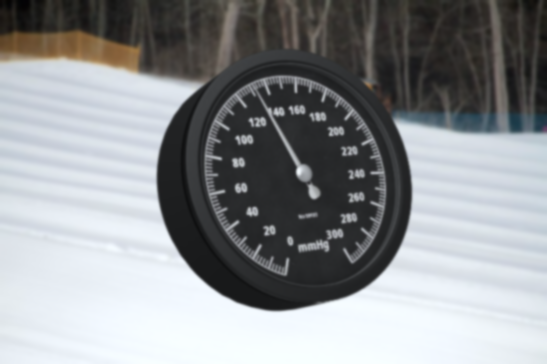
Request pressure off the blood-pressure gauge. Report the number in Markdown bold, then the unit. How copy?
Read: **130** mmHg
